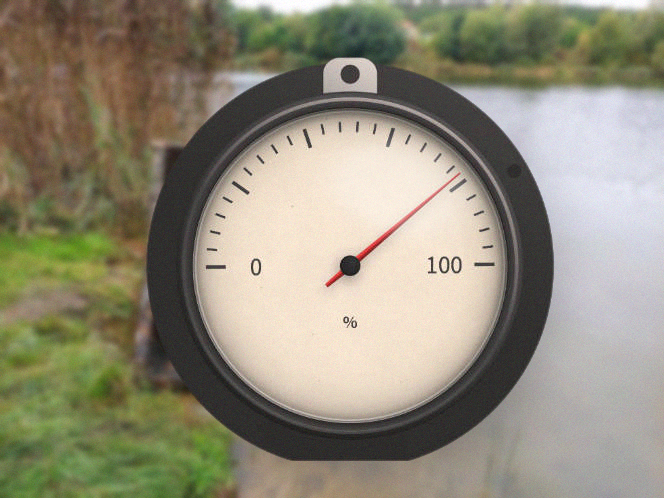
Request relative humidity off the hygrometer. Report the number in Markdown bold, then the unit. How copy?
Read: **78** %
